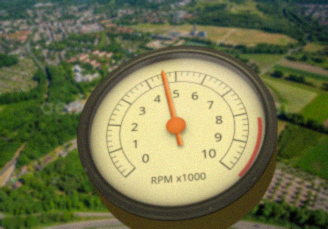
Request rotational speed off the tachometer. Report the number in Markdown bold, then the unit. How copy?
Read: **4600** rpm
